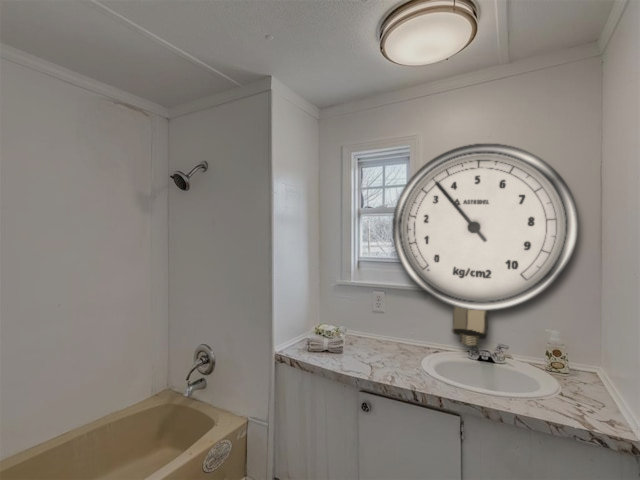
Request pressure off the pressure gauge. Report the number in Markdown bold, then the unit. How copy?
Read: **3.5** kg/cm²
